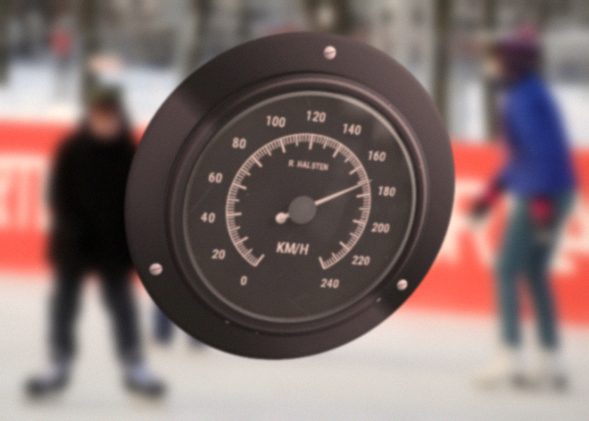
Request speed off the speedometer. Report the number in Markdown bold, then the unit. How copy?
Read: **170** km/h
